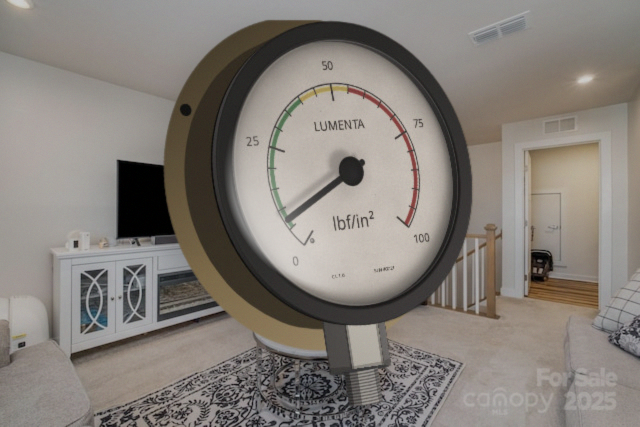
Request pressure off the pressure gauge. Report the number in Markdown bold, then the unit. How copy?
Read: **7.5** psi
